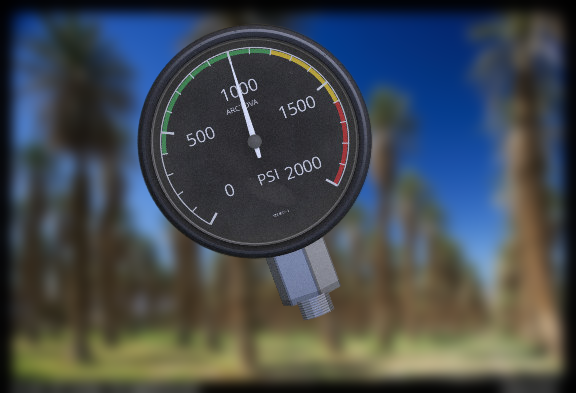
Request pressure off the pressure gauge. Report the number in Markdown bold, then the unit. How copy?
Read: **1000** psi
